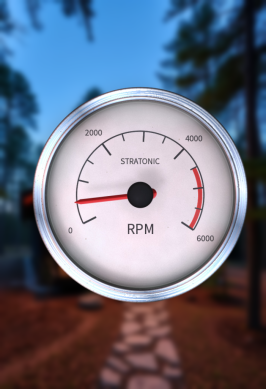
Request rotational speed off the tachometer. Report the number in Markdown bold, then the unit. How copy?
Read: **500** rpm
